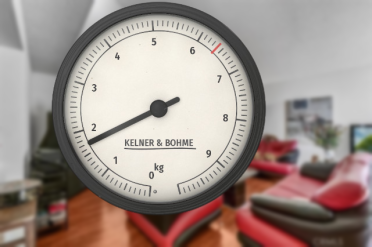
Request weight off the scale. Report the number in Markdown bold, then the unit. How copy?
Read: **1.7** kg
